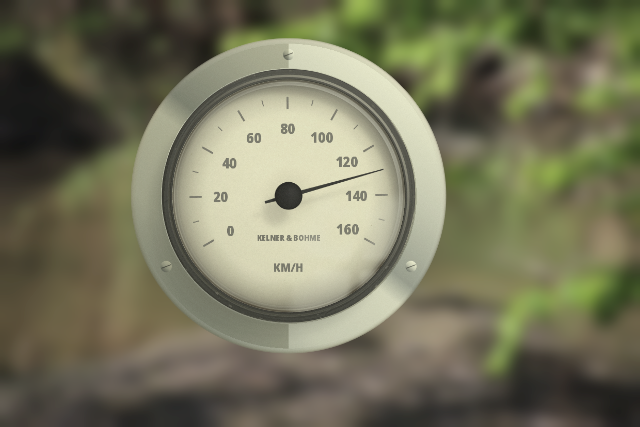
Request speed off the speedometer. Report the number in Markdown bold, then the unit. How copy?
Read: **130** km/h
